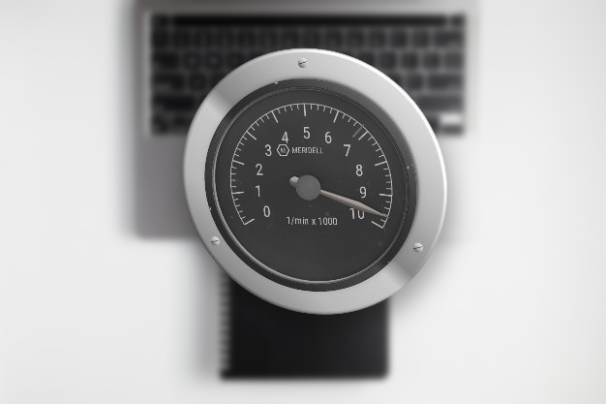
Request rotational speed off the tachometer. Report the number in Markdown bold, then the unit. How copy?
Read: **9600** rpm
